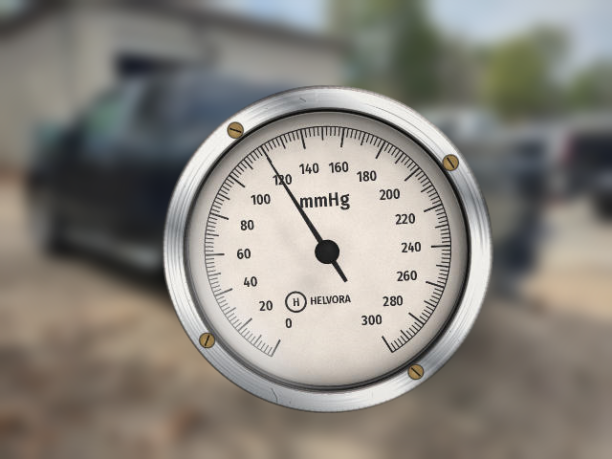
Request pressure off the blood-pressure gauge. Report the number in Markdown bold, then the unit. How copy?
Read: **120** mmHg
